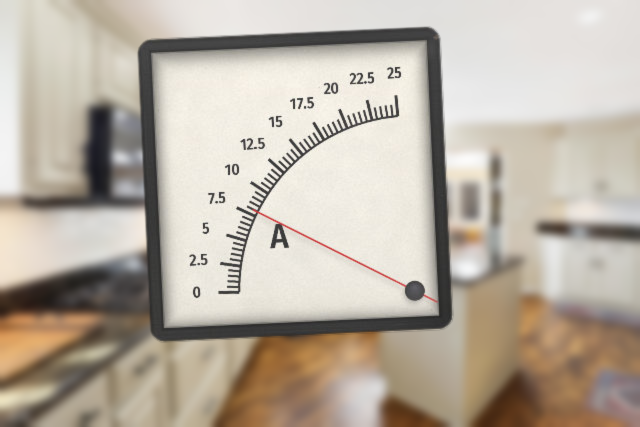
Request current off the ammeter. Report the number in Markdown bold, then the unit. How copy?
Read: **8** A
